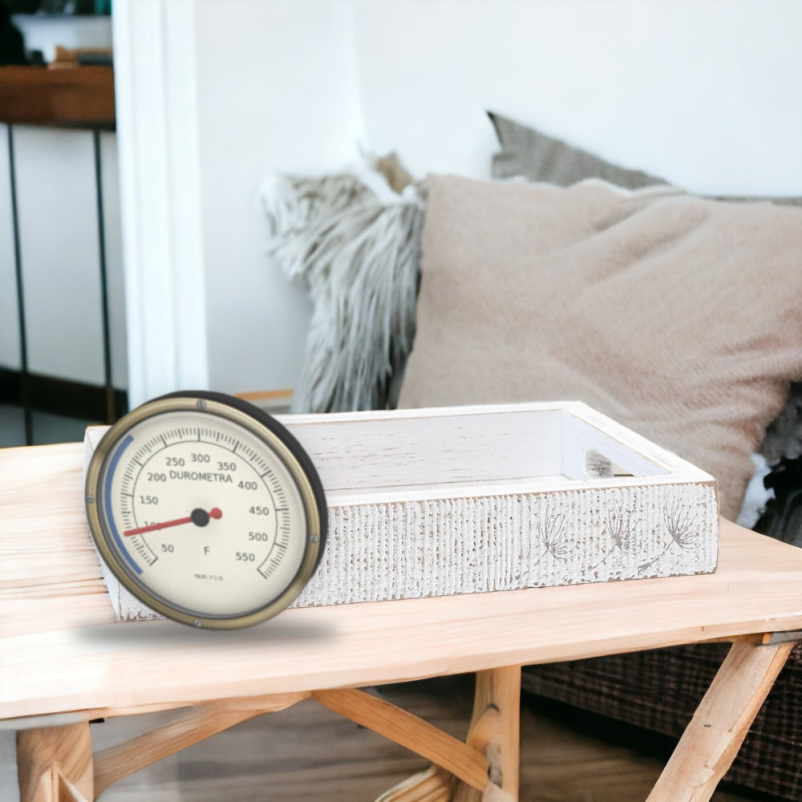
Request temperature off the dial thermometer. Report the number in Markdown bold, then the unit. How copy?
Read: **100** °F
